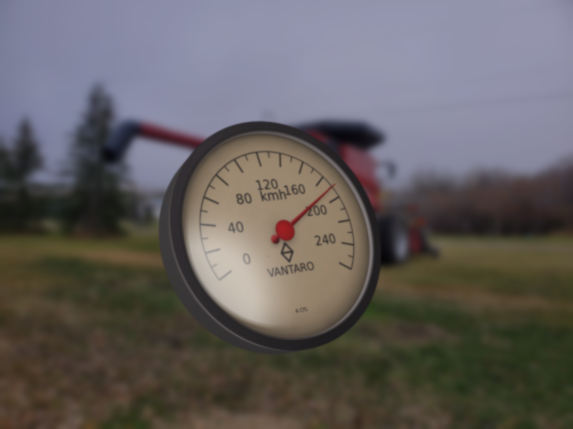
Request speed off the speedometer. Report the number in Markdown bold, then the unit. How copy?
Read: **190** km/h
